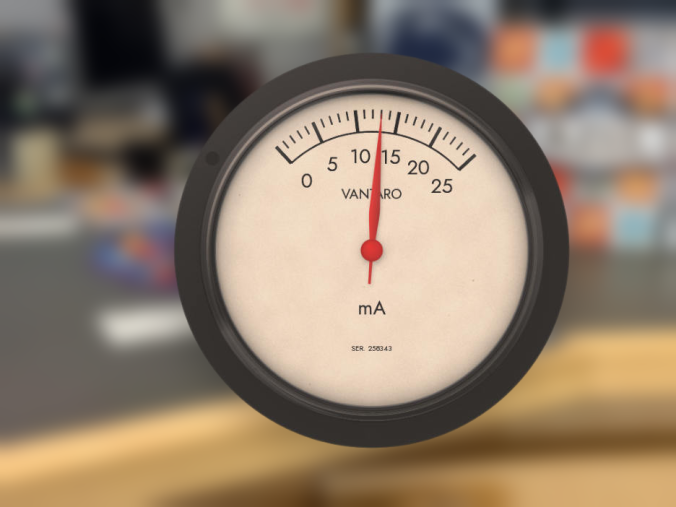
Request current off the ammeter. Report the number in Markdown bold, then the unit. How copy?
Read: **13** mA
